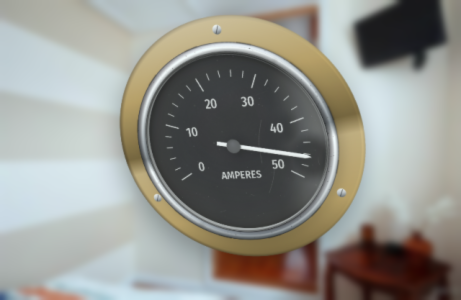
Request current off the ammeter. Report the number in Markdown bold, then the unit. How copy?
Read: **46** A
